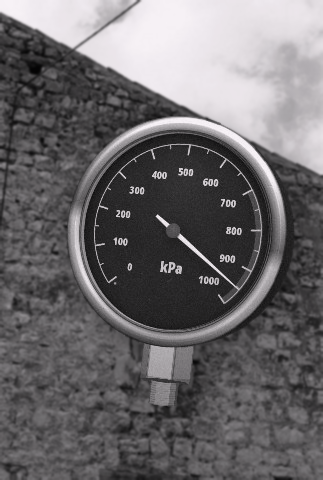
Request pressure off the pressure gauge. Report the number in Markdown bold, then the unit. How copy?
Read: **950** kPa
